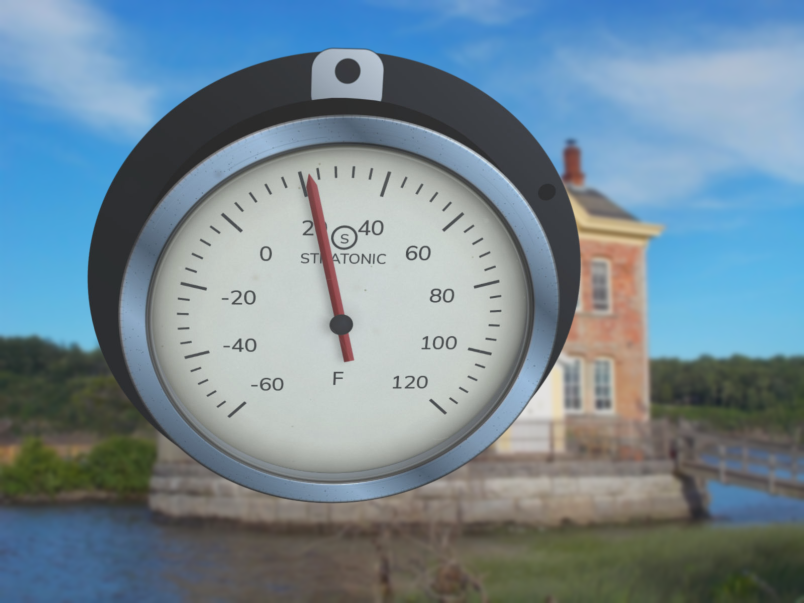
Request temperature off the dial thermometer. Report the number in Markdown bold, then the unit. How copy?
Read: **22** °F
